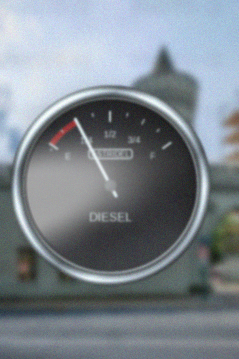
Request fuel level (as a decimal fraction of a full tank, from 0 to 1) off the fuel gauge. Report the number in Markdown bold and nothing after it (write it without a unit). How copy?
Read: **0.25**
